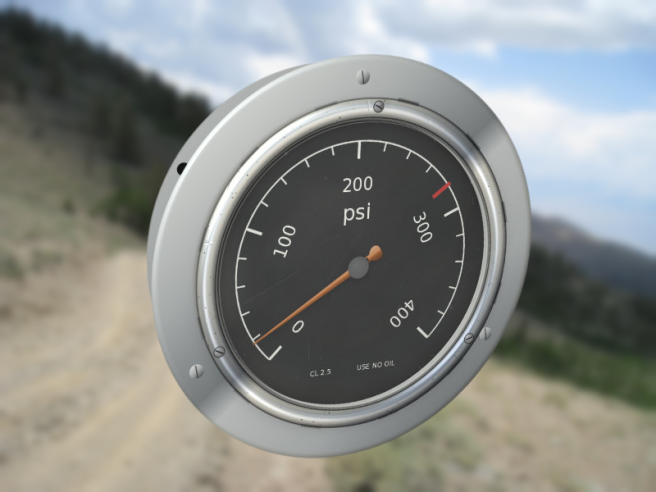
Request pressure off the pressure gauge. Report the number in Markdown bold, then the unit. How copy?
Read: **20** psi
